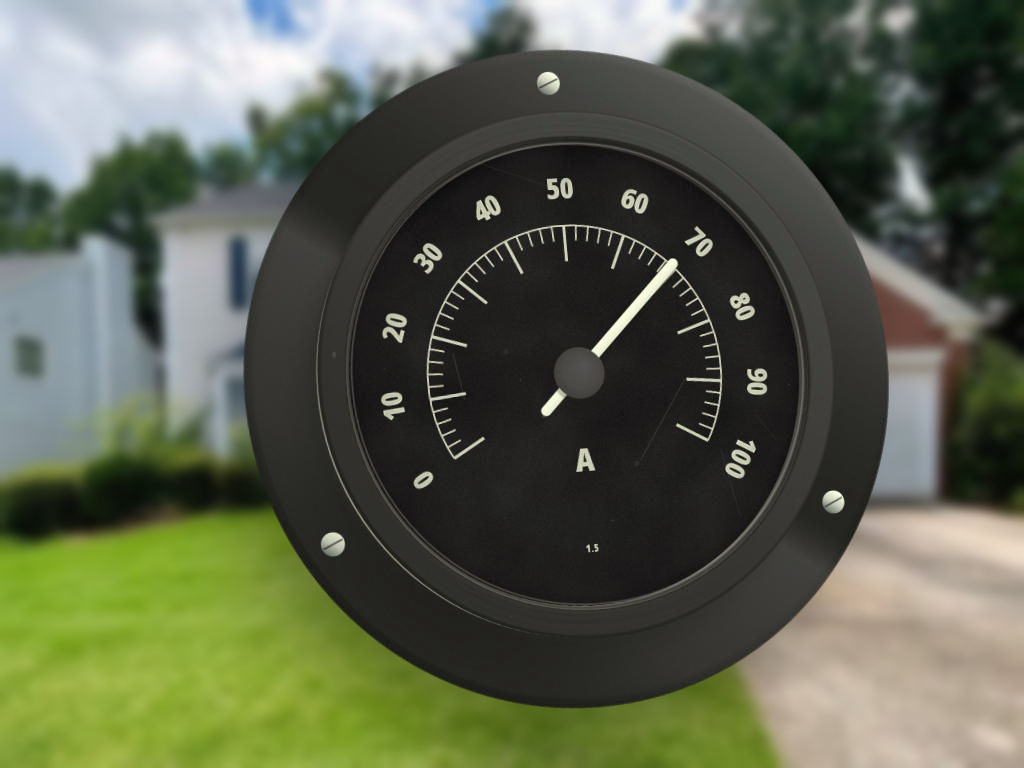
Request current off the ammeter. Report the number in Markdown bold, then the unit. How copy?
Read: **69** A
